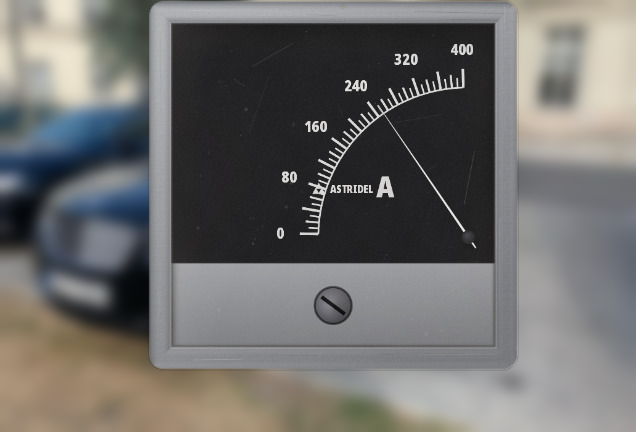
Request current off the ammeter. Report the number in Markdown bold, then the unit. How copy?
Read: **250** A
